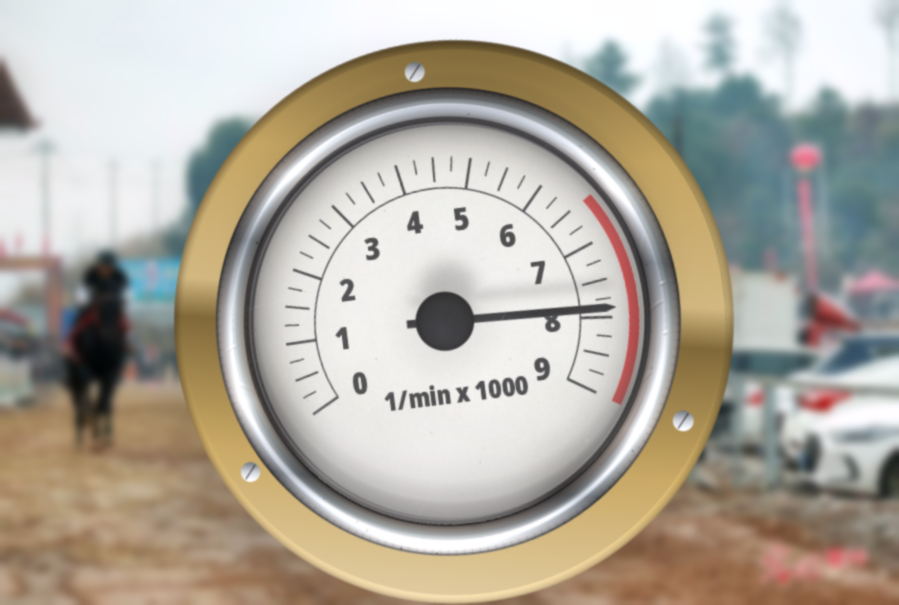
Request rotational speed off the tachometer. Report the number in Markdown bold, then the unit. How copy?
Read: **7875** rpm
